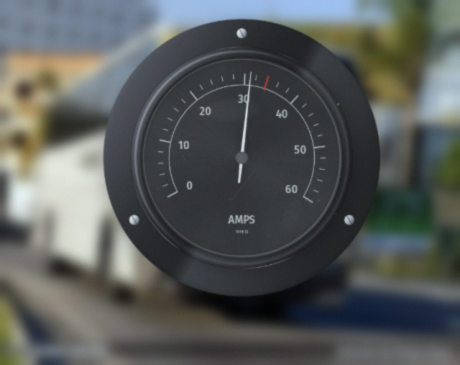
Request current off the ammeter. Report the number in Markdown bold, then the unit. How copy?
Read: **31** A
